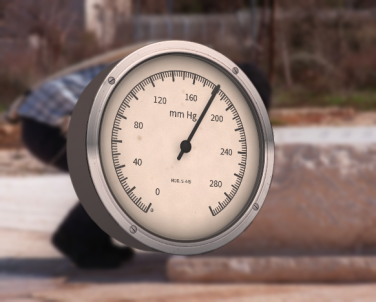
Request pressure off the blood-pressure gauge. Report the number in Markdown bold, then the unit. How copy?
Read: **180** mmHg
